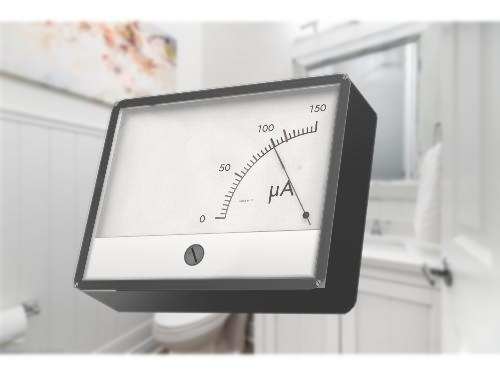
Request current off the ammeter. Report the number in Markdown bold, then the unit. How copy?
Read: **100** µA
